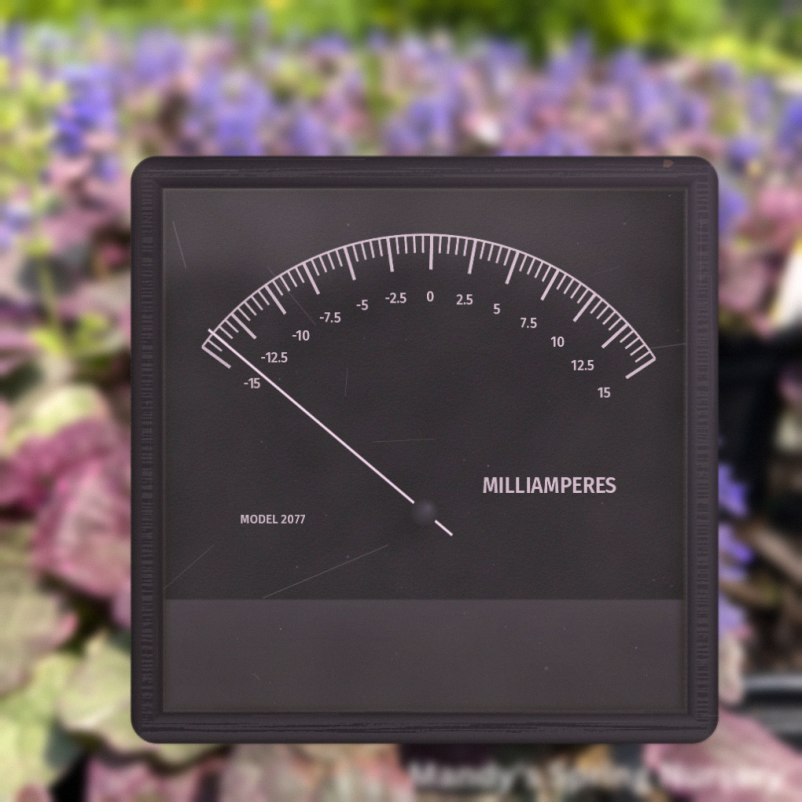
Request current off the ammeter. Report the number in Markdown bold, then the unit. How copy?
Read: **-14** mA
